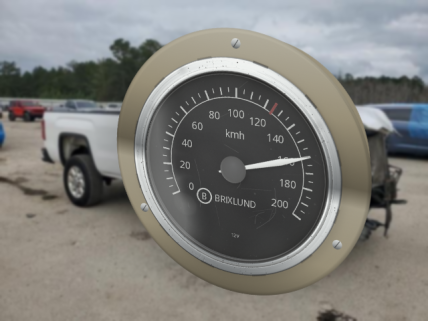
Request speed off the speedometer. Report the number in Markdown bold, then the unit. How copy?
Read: **160** km/h
